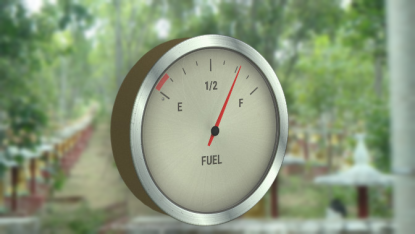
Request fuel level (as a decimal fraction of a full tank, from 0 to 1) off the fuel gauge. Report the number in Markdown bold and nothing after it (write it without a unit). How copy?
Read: **0.75**
